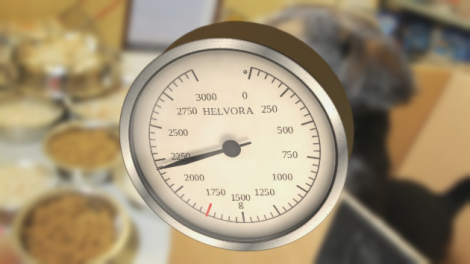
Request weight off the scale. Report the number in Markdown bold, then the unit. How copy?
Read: **2200** g
